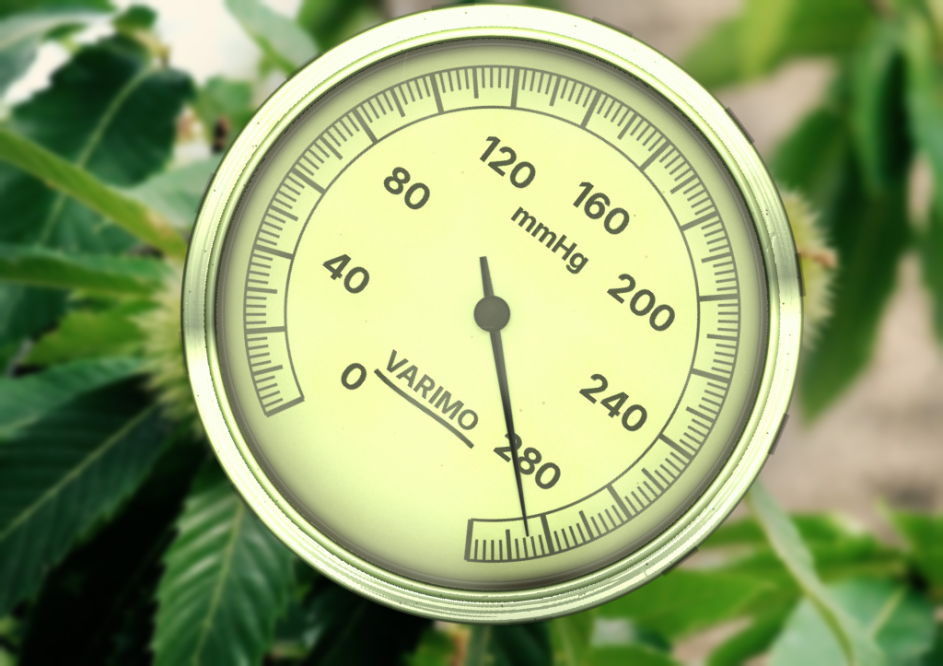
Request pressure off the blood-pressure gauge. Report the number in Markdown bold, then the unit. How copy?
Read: **285** mmHg
